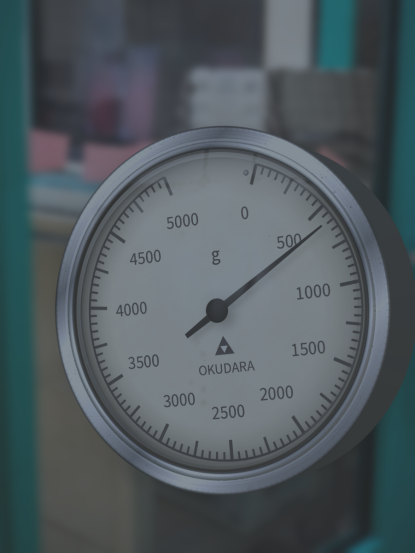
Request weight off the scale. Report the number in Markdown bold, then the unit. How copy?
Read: **600** g
